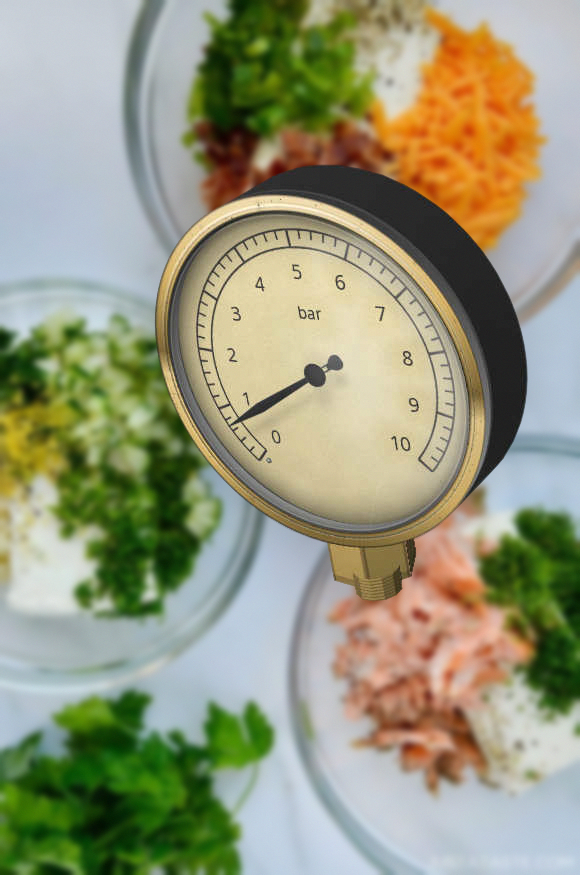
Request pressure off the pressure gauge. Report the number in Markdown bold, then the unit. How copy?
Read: **0.7** bar
